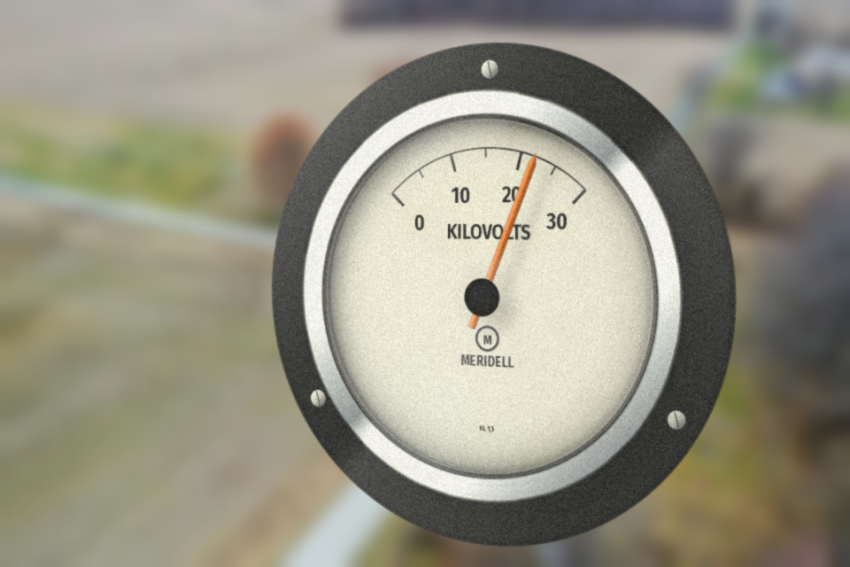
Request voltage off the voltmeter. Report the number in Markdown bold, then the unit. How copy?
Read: **22.5** kV
